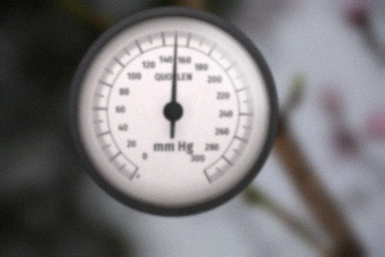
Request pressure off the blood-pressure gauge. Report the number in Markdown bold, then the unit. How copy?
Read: **150** mmHg
